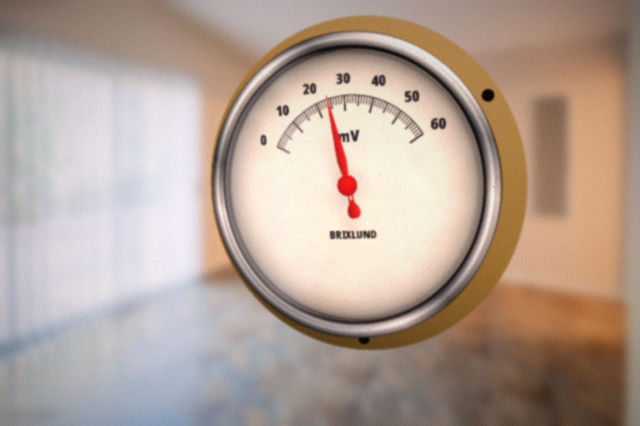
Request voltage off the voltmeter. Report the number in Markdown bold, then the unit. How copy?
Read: **25** mV
